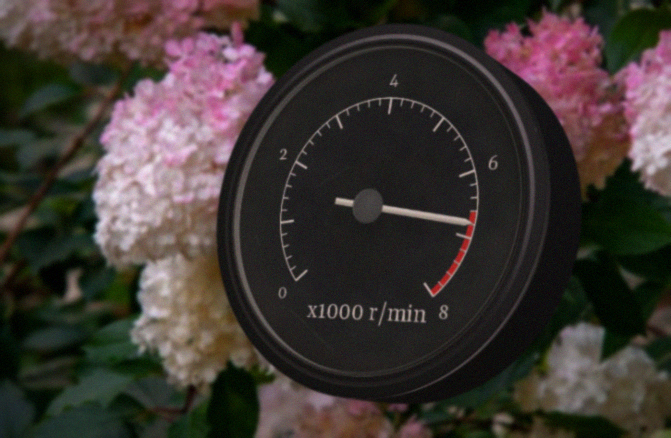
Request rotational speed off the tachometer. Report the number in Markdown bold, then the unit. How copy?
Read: **6800** rpm
